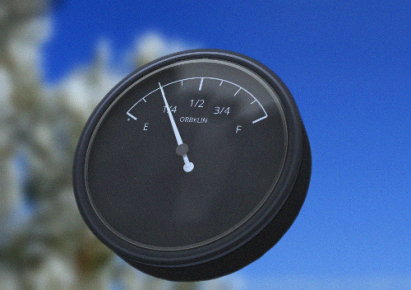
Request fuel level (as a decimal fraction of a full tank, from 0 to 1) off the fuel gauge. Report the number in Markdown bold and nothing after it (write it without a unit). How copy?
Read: **0.25**
